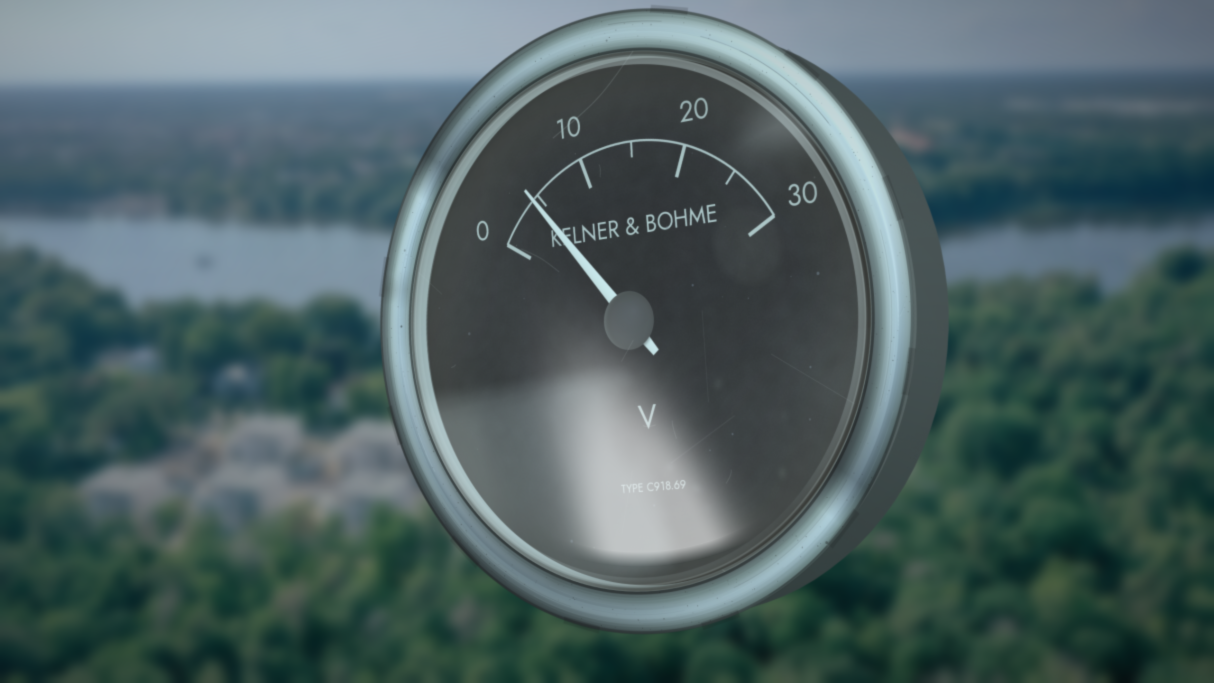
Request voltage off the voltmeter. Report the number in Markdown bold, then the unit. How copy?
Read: **5** V
